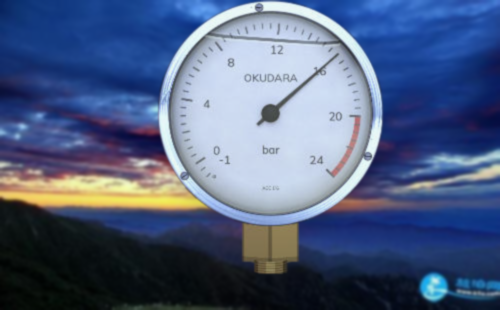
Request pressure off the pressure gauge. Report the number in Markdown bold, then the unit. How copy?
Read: **16** bar
